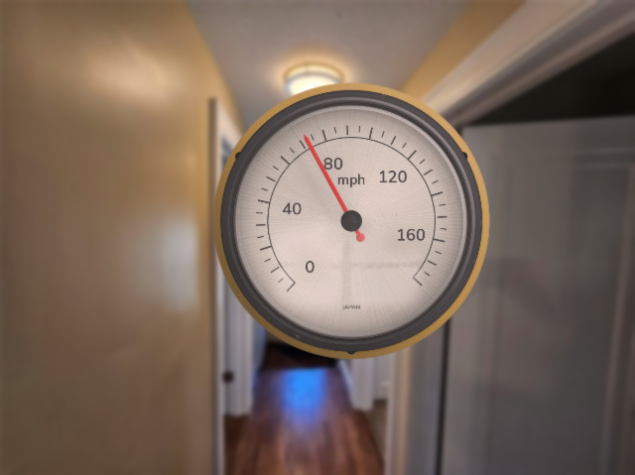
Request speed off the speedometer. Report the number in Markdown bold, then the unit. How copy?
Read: **72.5** mph
